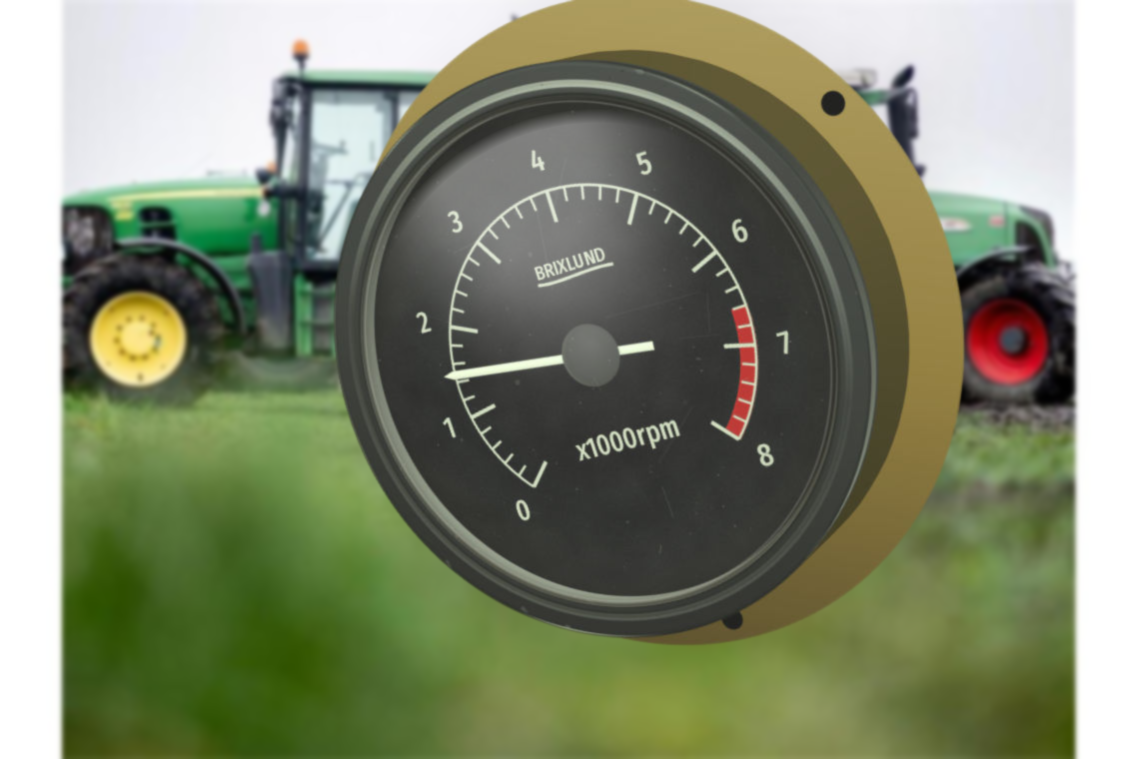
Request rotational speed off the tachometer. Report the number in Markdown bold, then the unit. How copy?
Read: **1500** rpm
